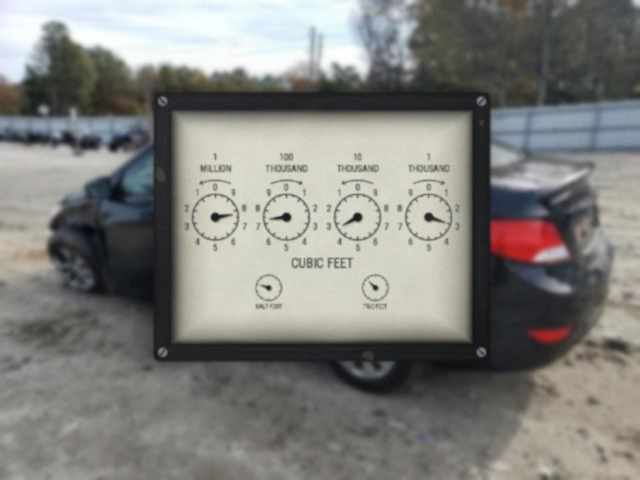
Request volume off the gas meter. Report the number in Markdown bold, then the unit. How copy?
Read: **773300** ft³
